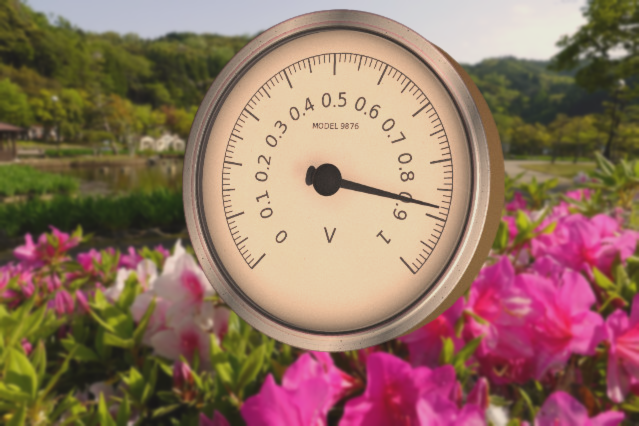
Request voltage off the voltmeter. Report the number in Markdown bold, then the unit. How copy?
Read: **0.88** V
